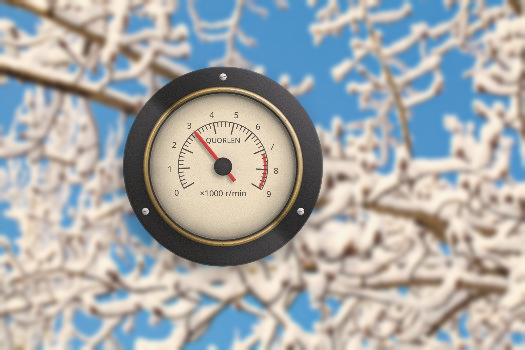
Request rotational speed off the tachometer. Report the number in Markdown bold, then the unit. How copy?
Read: **3000** rpm
